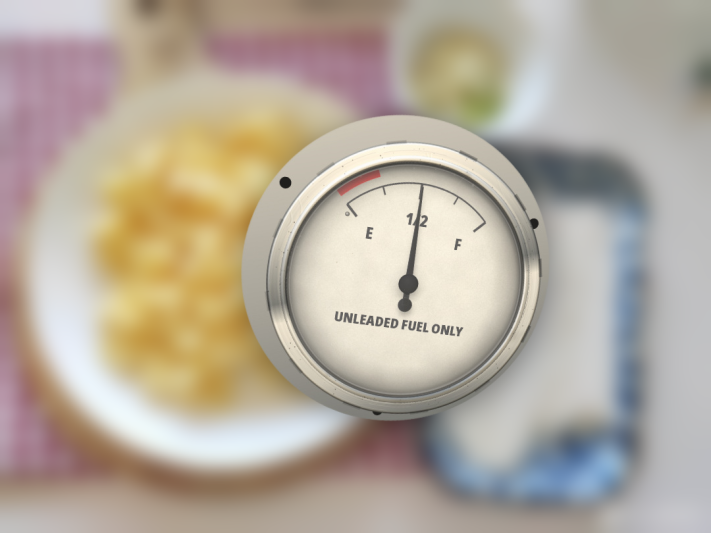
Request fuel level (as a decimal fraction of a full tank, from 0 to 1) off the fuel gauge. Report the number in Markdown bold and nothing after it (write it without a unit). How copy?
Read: **0.5**
